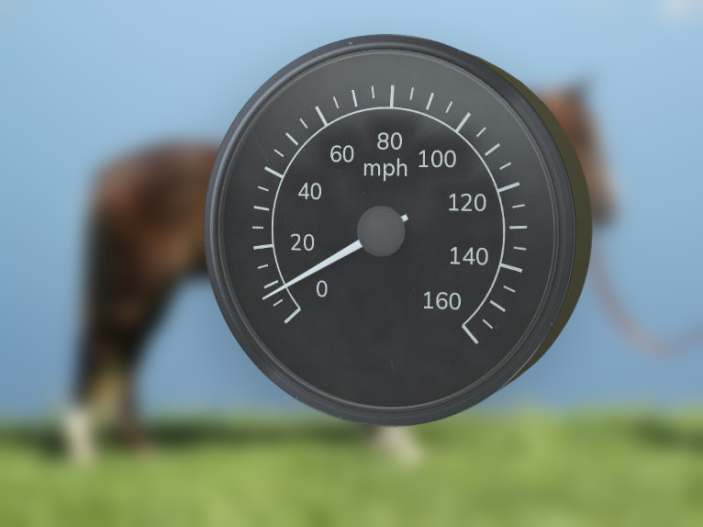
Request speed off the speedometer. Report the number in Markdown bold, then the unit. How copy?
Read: **7.5** mph
